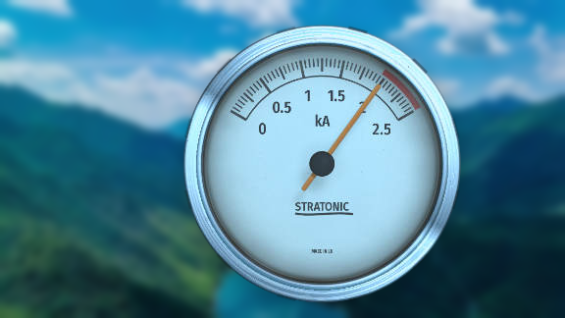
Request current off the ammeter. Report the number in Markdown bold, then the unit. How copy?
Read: **2** kA
